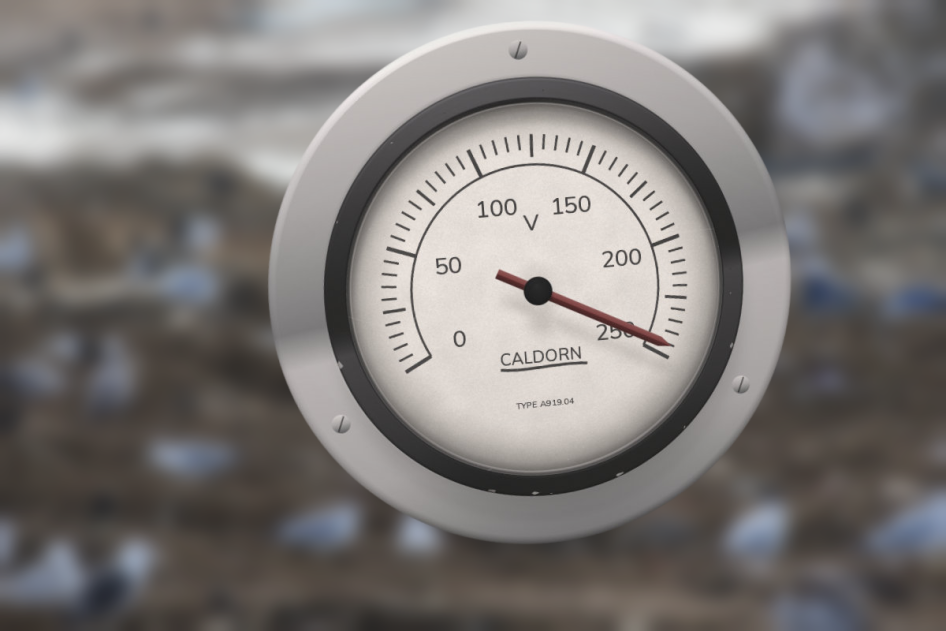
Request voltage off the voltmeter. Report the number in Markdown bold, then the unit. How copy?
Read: **245** V
